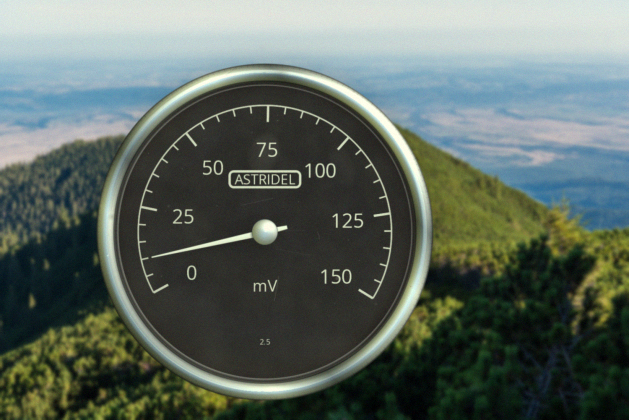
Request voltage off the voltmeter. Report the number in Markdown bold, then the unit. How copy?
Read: **10** mV
